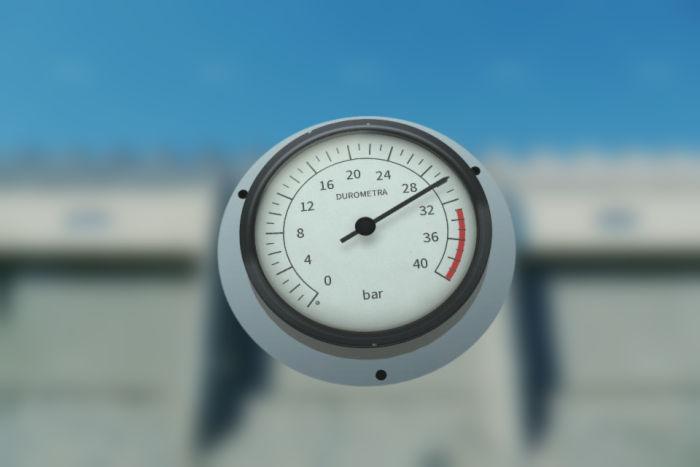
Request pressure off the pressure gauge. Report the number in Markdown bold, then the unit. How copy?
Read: **30** bar
